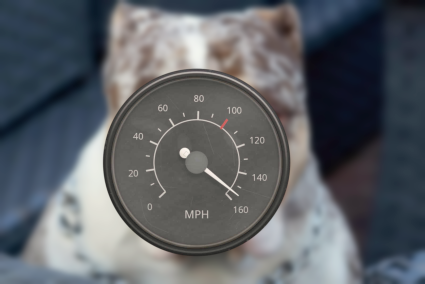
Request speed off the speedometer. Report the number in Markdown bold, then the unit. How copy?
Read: **155** mph
